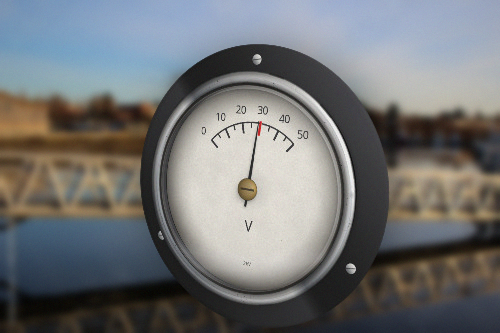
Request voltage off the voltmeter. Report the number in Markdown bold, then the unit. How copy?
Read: **30** V
